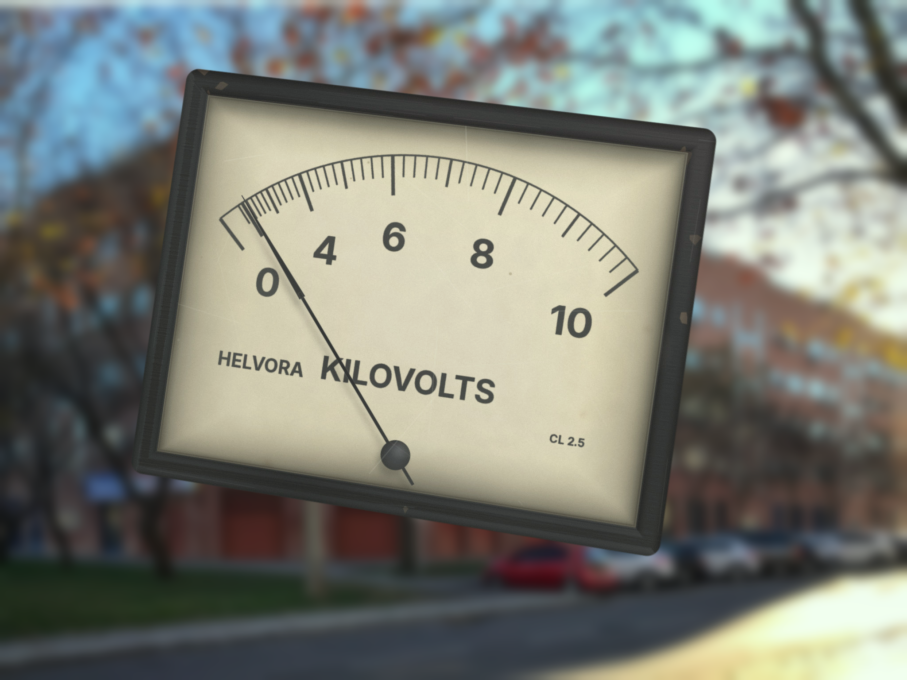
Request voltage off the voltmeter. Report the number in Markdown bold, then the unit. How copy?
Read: **2.2** kV
